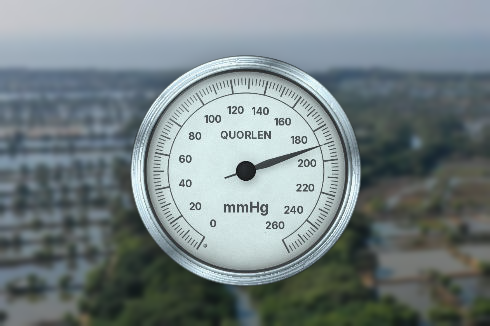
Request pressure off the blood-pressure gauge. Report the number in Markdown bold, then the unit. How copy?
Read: **190** mmHg
